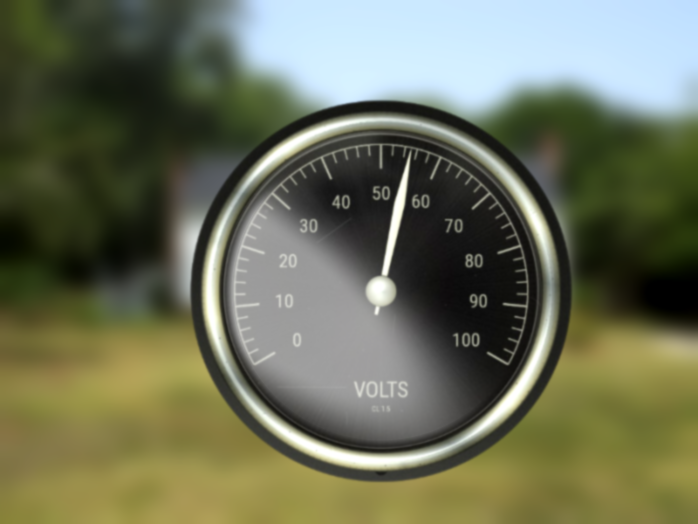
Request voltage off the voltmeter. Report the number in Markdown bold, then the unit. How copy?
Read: **55** V
